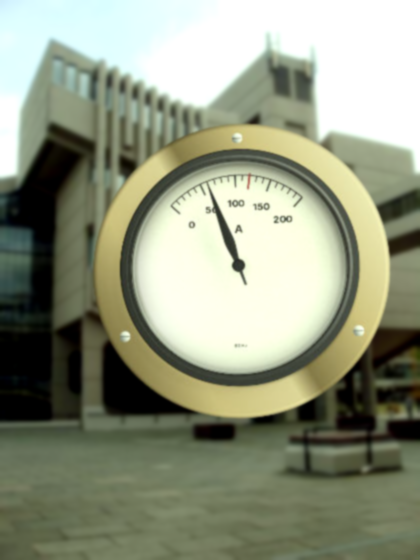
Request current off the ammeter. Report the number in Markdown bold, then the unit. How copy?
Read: **60** A
